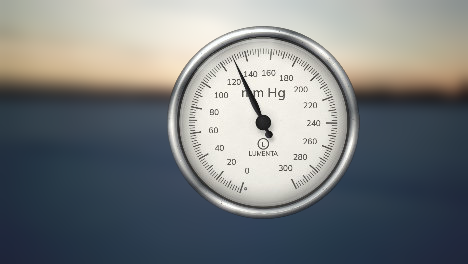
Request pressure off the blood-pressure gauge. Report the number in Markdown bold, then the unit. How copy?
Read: **130** mmHg
